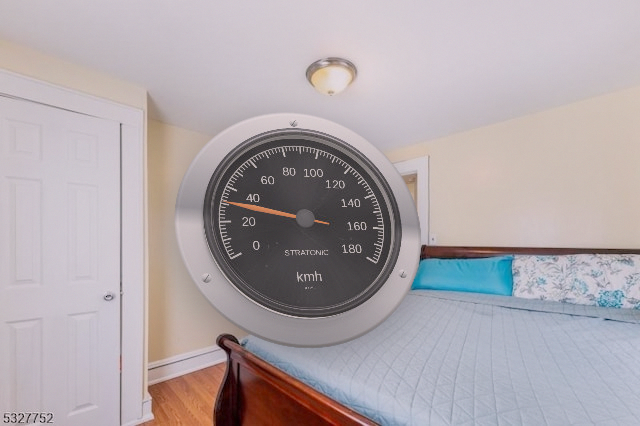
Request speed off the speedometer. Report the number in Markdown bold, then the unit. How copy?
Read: **30** km/h
